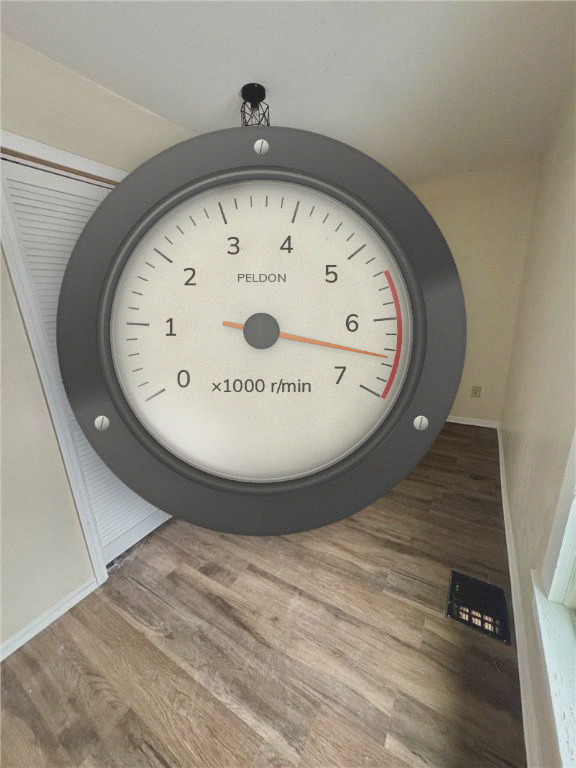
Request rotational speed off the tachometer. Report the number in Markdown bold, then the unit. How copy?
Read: **6500** rpm
